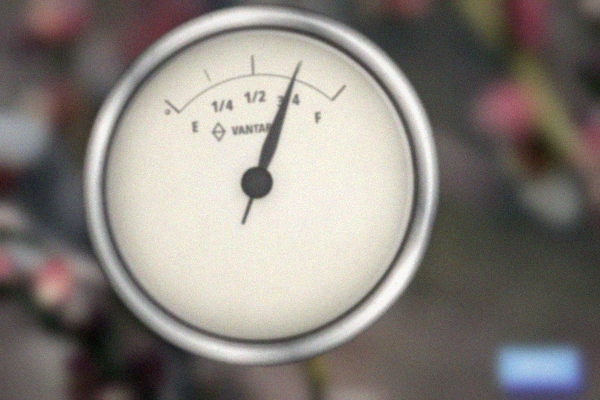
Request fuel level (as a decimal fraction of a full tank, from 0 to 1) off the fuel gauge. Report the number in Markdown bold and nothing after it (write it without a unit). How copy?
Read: **0.75**
